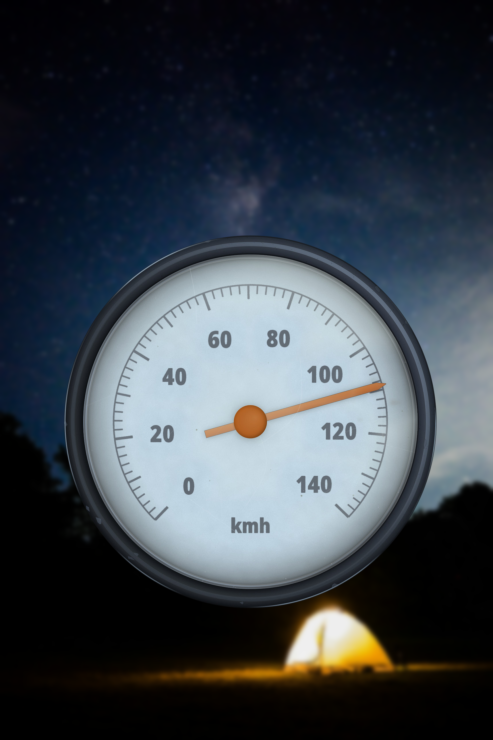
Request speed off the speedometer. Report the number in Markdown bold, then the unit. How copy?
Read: **109** km/h
